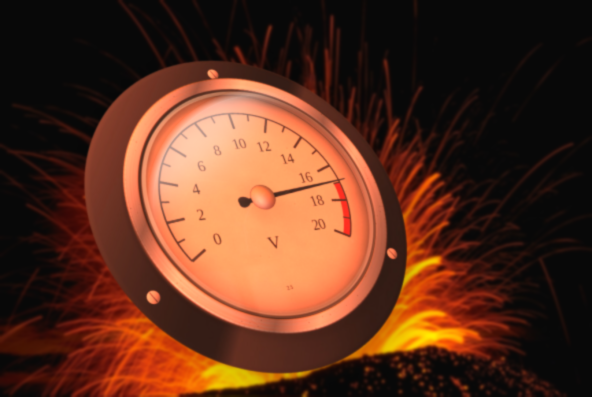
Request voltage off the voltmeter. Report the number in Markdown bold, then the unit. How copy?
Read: **17** V
